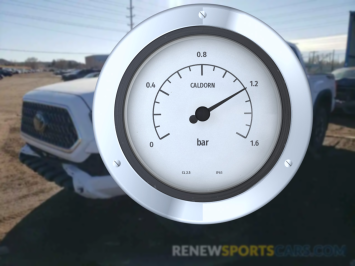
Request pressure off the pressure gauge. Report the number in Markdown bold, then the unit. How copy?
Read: **1.2** bar
